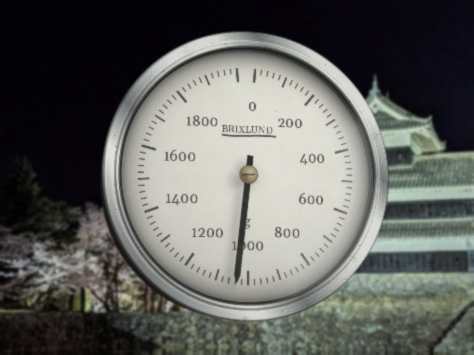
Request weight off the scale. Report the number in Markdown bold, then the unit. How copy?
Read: **1040** g
